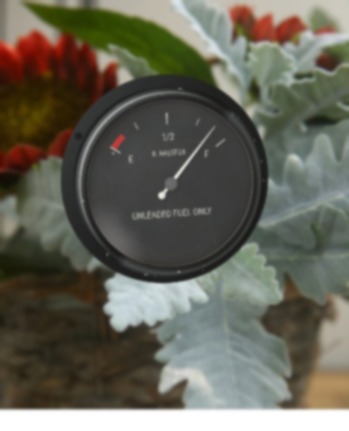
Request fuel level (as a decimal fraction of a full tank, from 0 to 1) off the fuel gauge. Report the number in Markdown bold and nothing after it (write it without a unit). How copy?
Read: **0.875**
